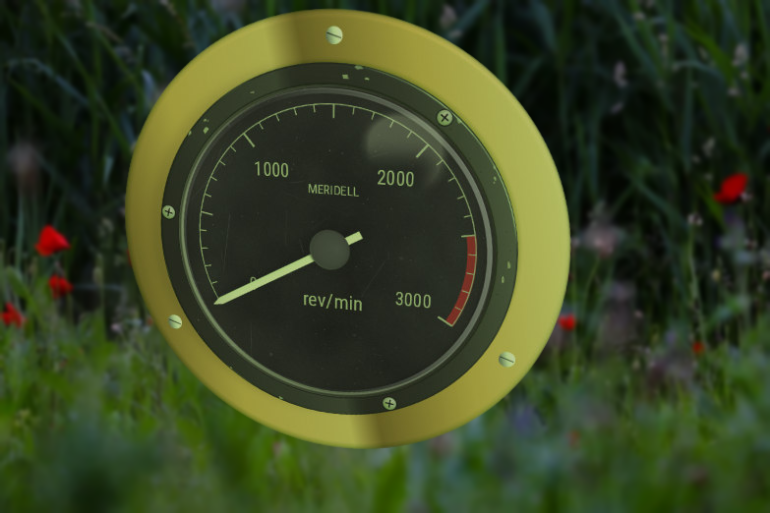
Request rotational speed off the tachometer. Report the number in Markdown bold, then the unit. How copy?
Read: **0** rpm
